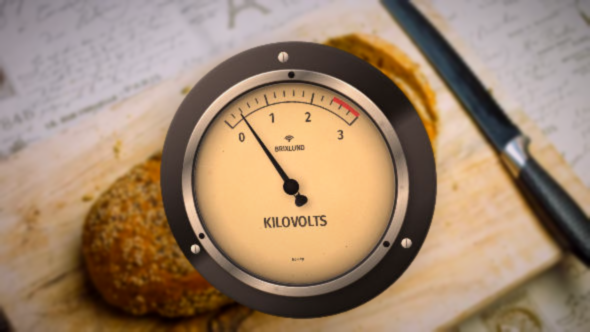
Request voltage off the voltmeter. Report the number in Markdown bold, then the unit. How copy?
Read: **0.4** kV
